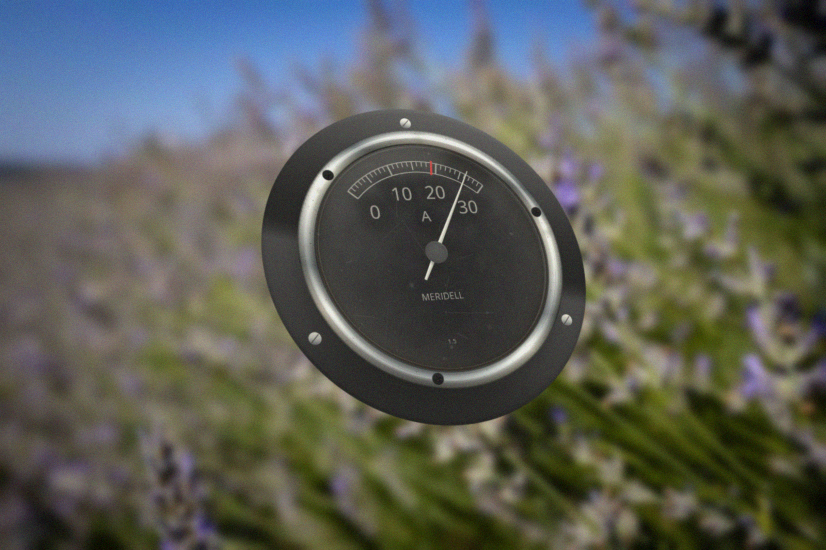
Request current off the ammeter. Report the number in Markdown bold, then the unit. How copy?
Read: **26** A
